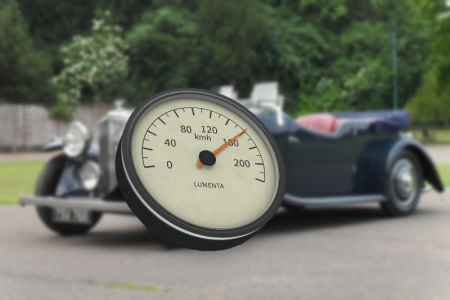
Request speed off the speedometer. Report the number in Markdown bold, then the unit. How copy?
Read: **160** km/h
